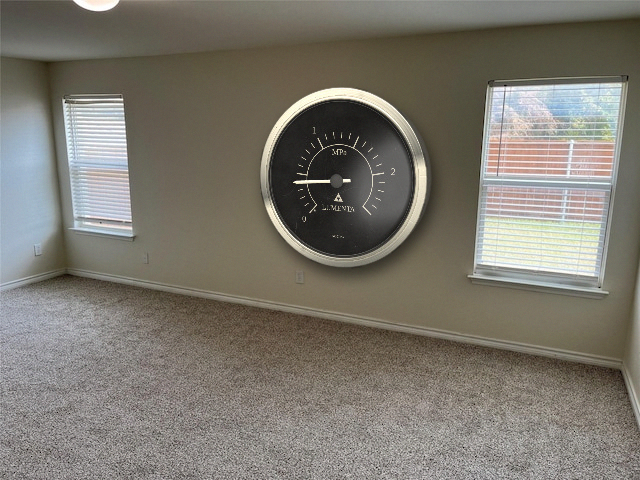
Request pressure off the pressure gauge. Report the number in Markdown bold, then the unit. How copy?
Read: **0.4** MPa
